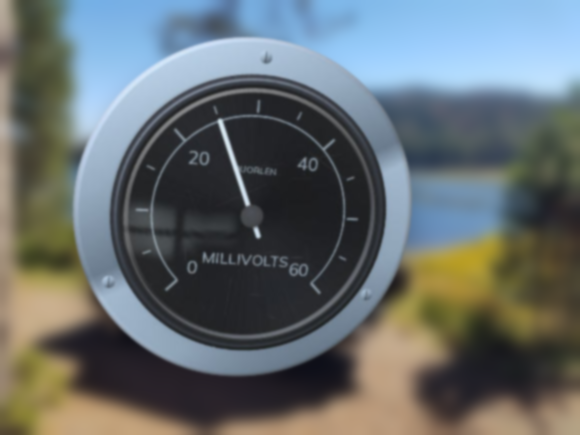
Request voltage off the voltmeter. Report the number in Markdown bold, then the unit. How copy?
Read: **25** mV
